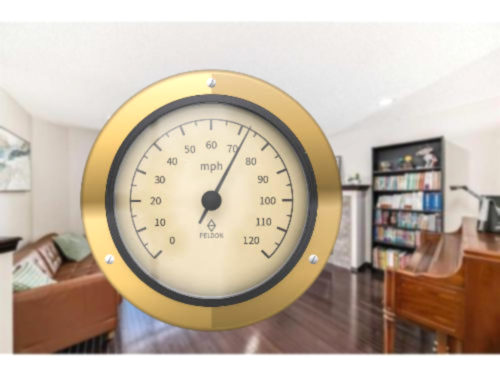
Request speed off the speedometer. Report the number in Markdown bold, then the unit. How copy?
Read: **72.5** mph
